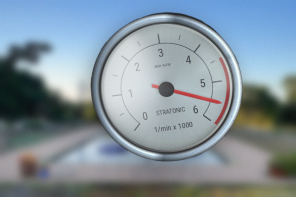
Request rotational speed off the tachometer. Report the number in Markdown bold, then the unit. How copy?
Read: **5500** rpm
